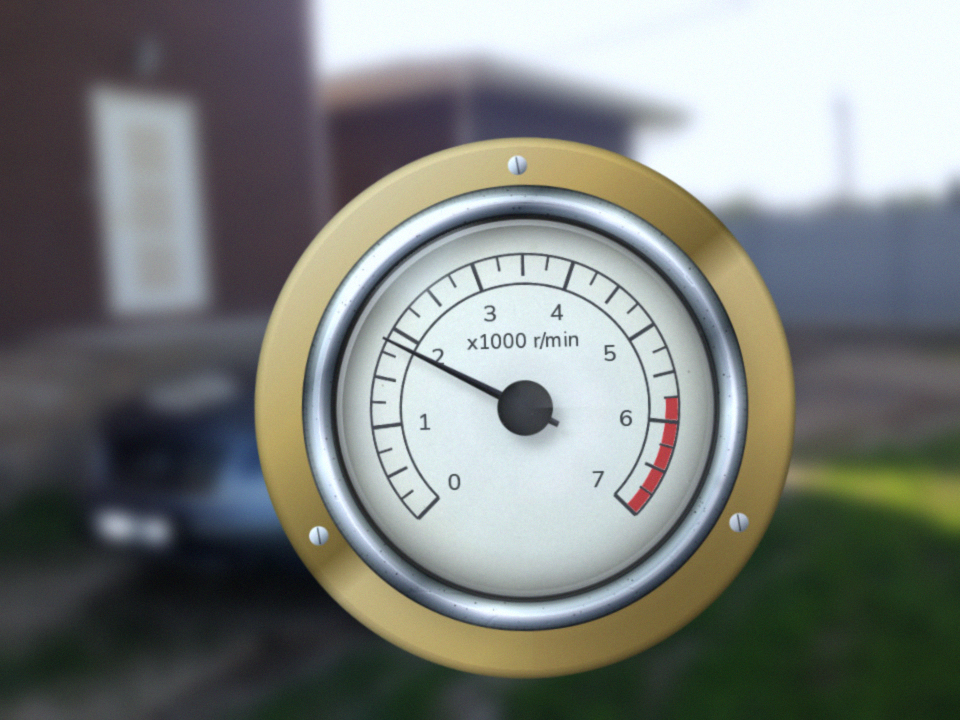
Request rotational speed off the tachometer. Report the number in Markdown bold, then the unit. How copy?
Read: **1875** rpm
